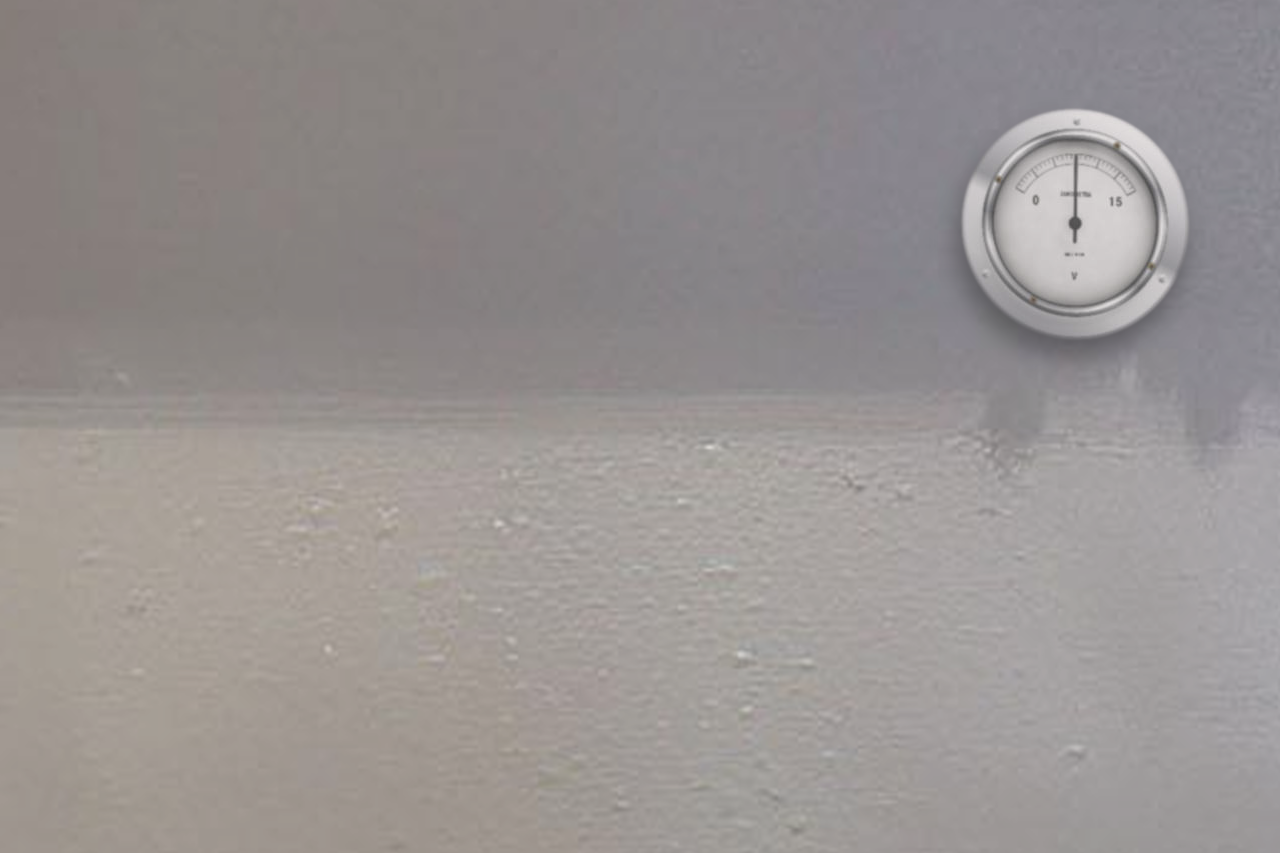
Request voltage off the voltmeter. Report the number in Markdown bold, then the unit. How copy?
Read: **7.5** V
